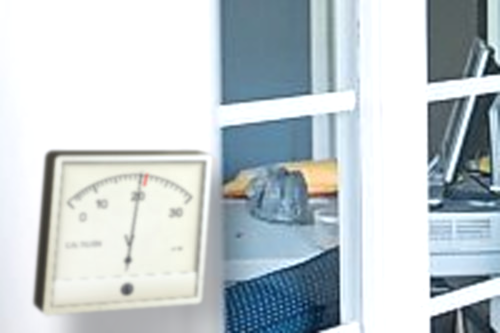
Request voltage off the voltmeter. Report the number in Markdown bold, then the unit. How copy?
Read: **20** V
